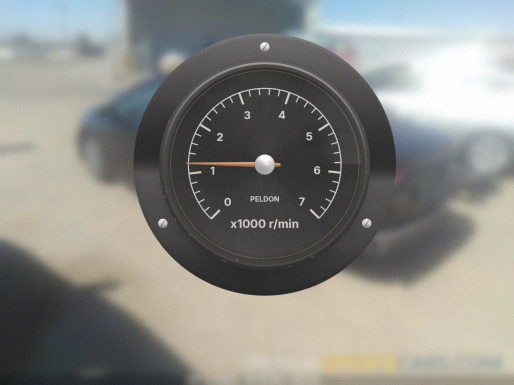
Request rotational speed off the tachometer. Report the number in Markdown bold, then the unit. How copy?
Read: **1200** rpm
